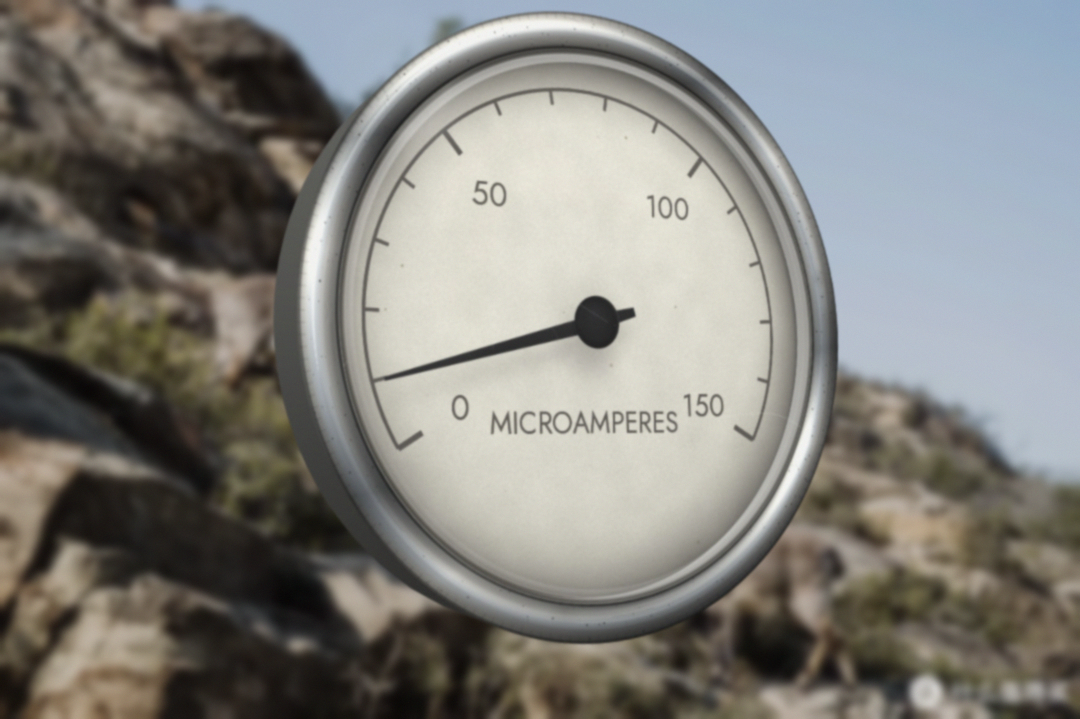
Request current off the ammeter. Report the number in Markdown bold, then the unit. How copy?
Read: **10** µA
